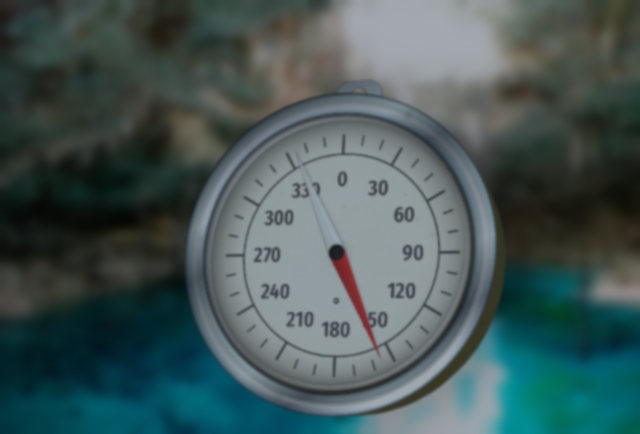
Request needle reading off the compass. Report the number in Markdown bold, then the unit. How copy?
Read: **155** °
